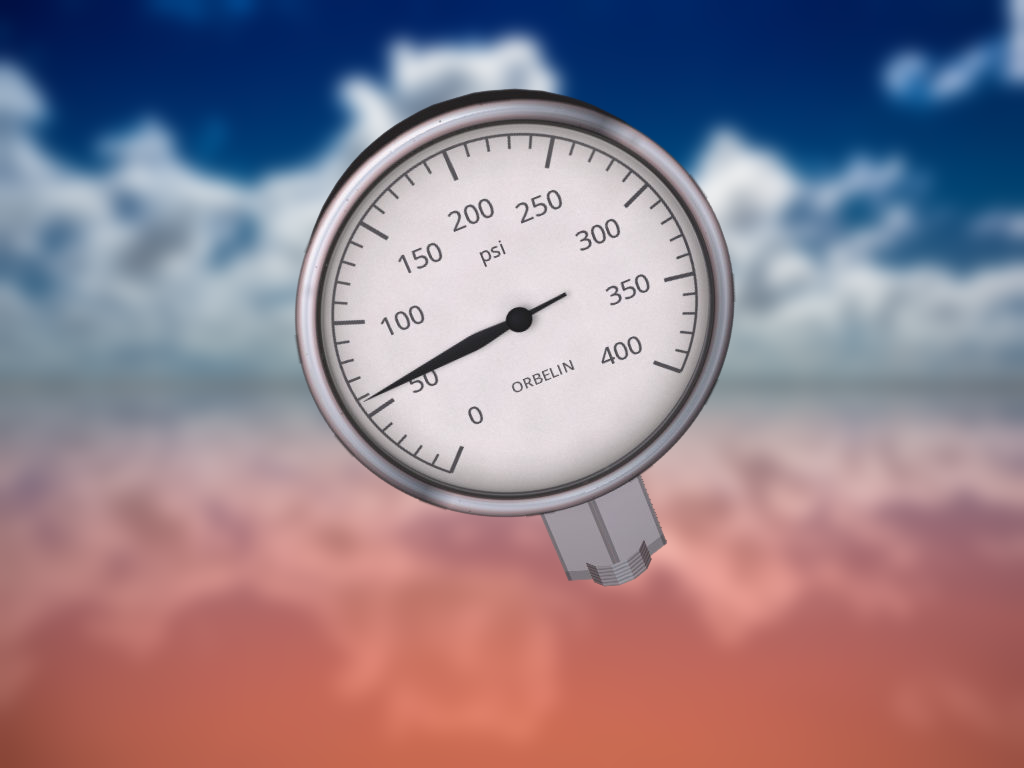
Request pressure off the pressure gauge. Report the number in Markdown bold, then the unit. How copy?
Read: **60** psi
